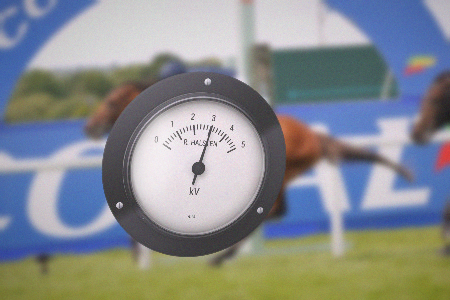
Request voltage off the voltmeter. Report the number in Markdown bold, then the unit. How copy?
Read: **3** kV
